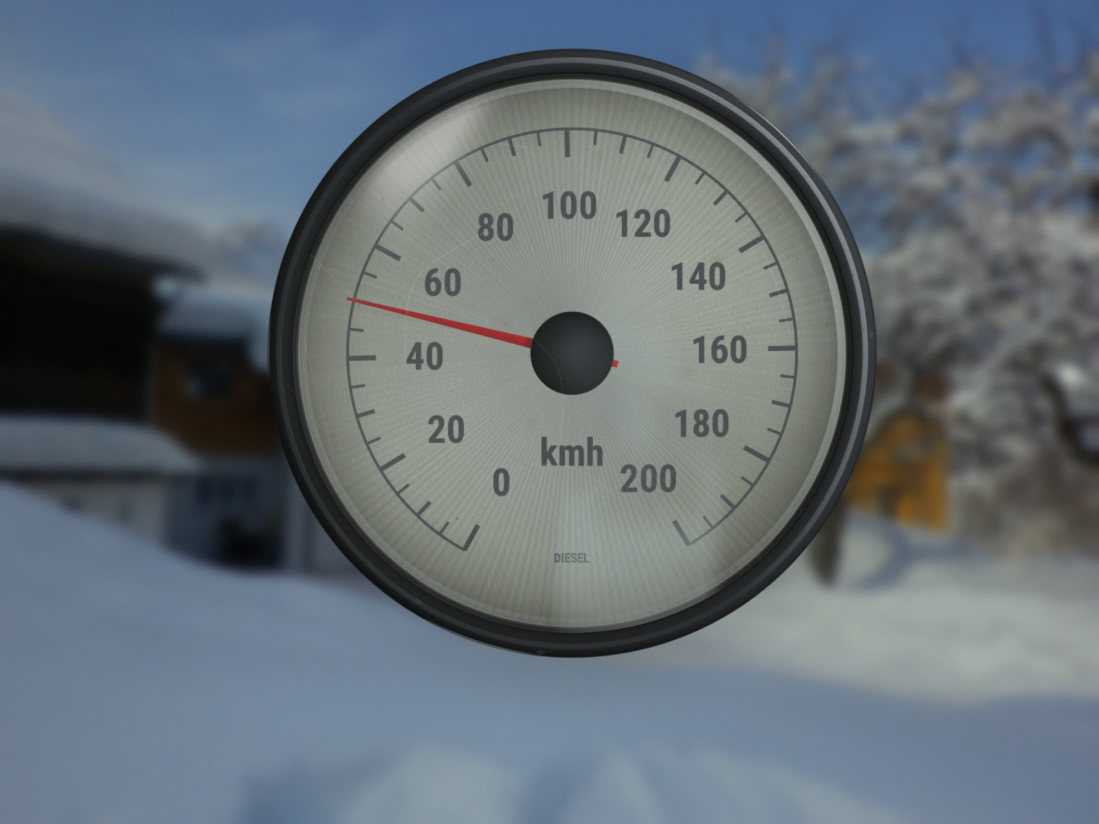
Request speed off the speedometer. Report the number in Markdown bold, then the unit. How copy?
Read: **50** km/h
